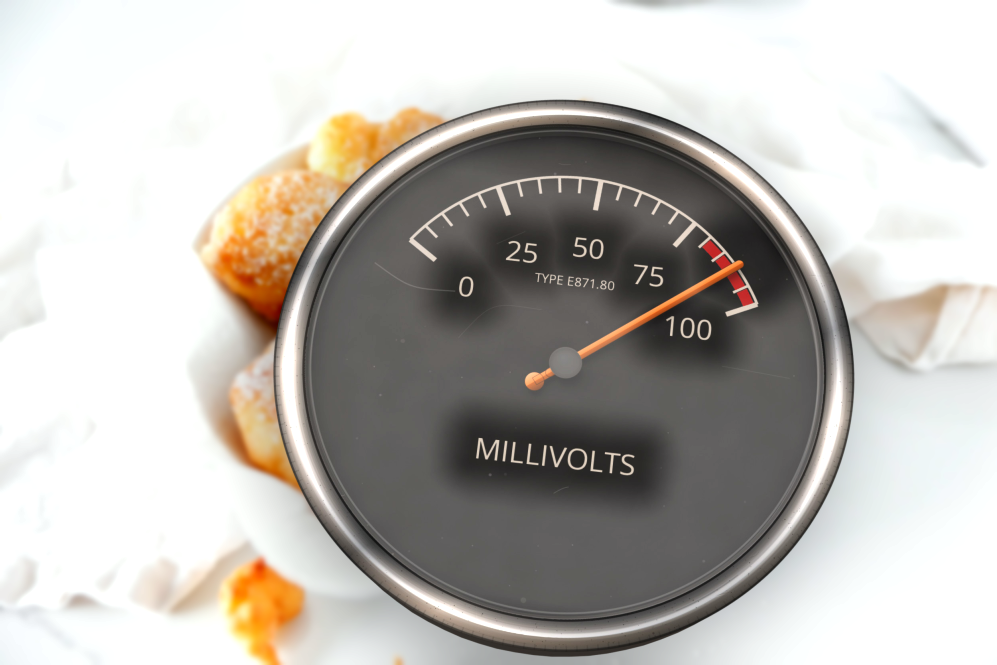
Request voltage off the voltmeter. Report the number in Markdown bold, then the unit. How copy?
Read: **90** mV
